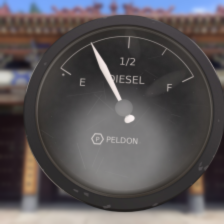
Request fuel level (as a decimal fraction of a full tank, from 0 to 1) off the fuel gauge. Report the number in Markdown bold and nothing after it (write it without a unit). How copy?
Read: **0.25**
